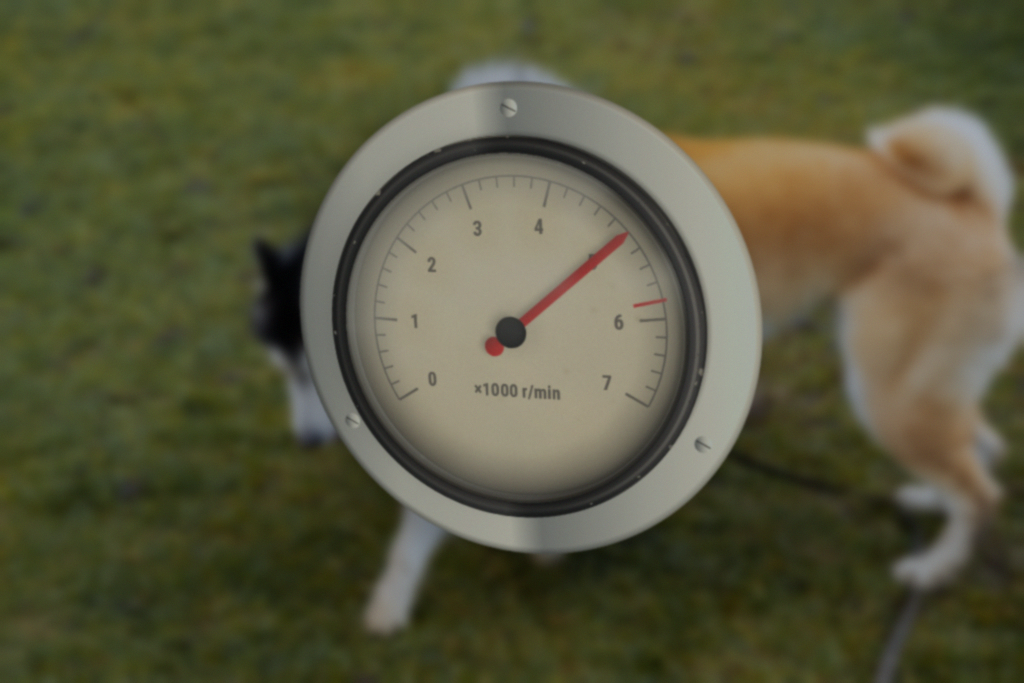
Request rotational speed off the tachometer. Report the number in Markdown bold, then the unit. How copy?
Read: **5000** rpm
